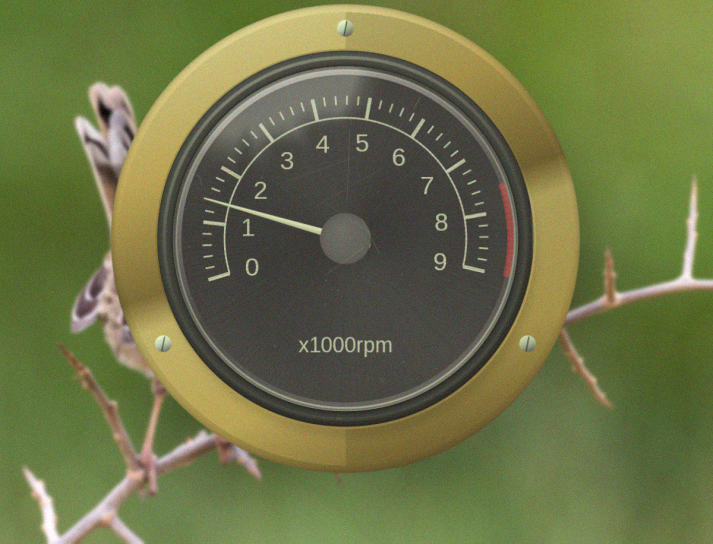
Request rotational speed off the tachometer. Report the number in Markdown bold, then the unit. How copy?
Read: **1400** rpm
